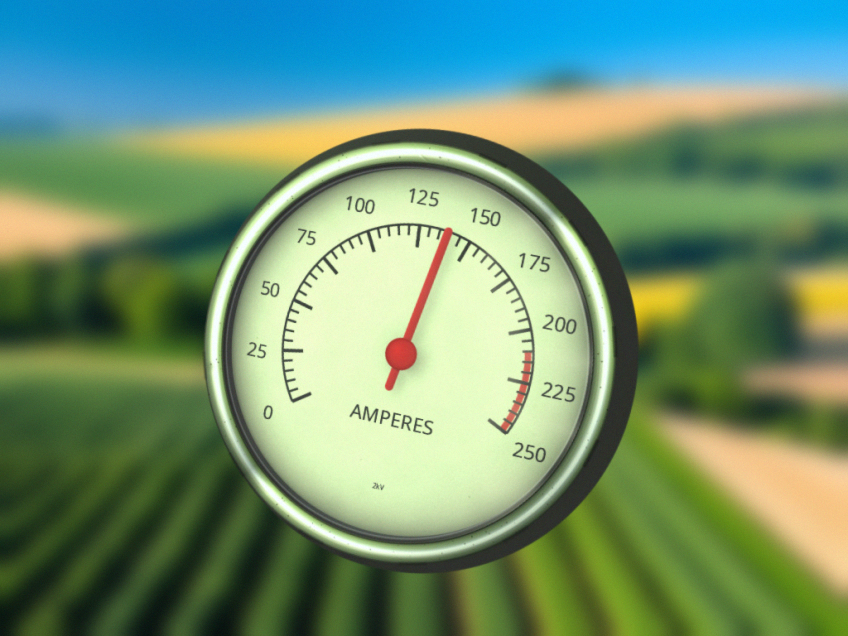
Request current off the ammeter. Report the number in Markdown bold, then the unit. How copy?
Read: **140** A
